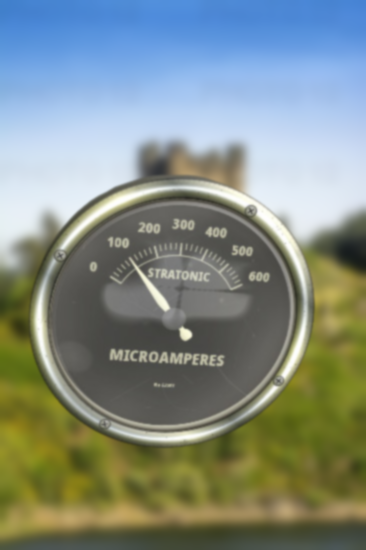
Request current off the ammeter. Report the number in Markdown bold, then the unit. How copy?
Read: **100** µA
